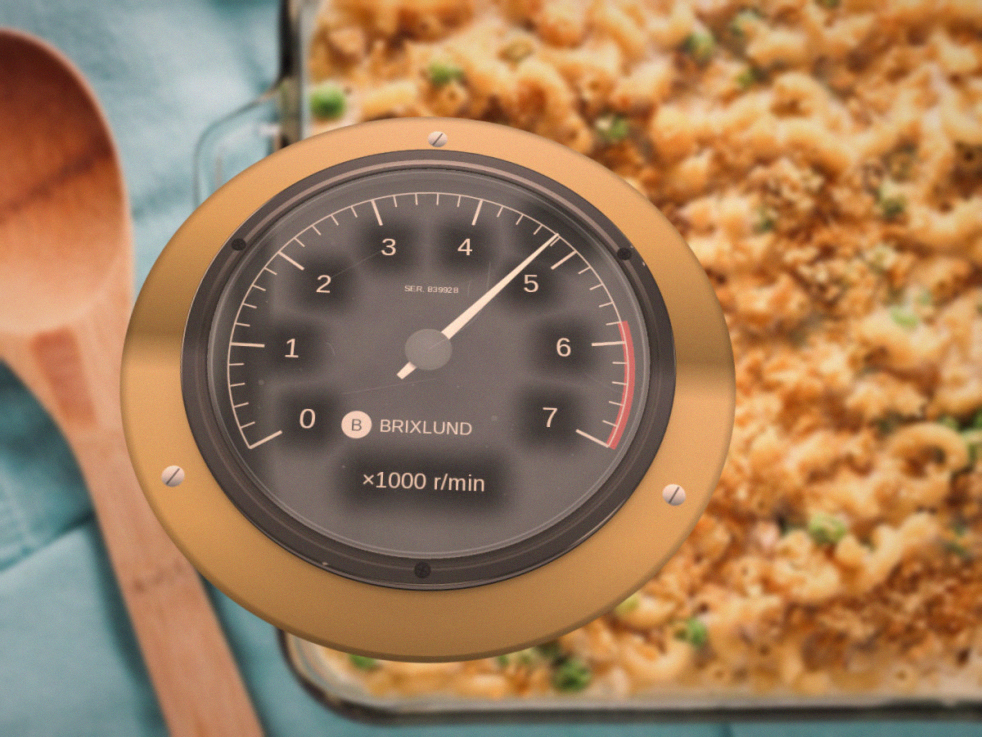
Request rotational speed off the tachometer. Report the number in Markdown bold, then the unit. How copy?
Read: **4800** rpm
